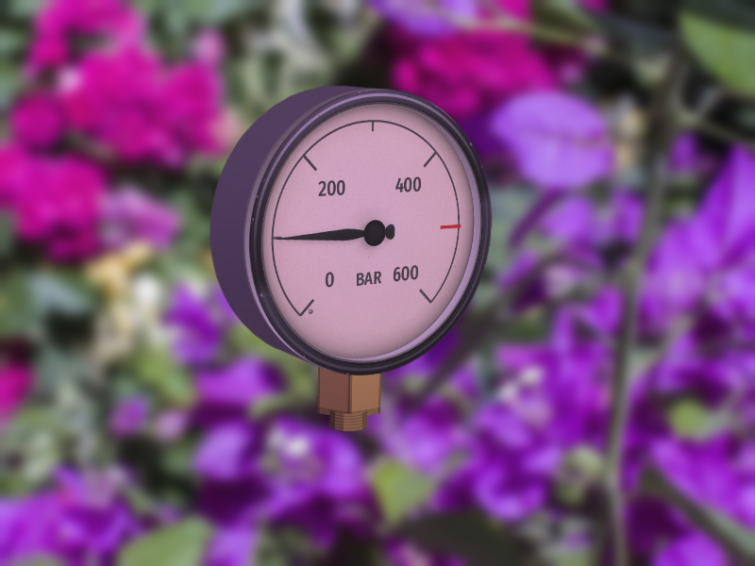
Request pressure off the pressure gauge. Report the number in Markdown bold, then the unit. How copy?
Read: **100** bar
